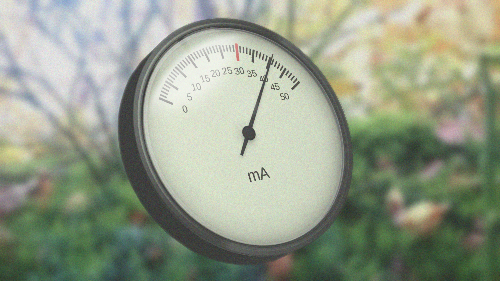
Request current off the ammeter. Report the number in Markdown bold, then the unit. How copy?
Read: **40** mA
